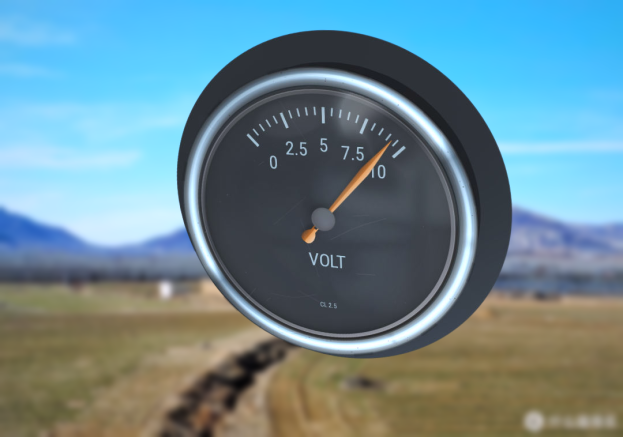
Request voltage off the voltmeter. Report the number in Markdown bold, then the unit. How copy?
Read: **9.25** V
